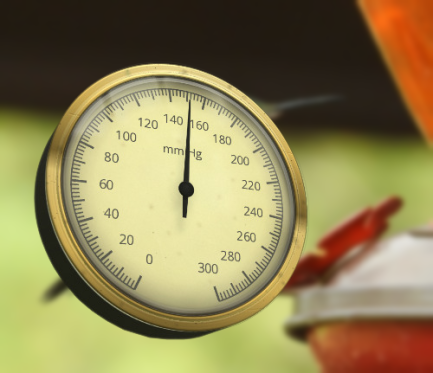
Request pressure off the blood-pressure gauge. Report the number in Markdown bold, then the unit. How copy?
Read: **150** mmHg
